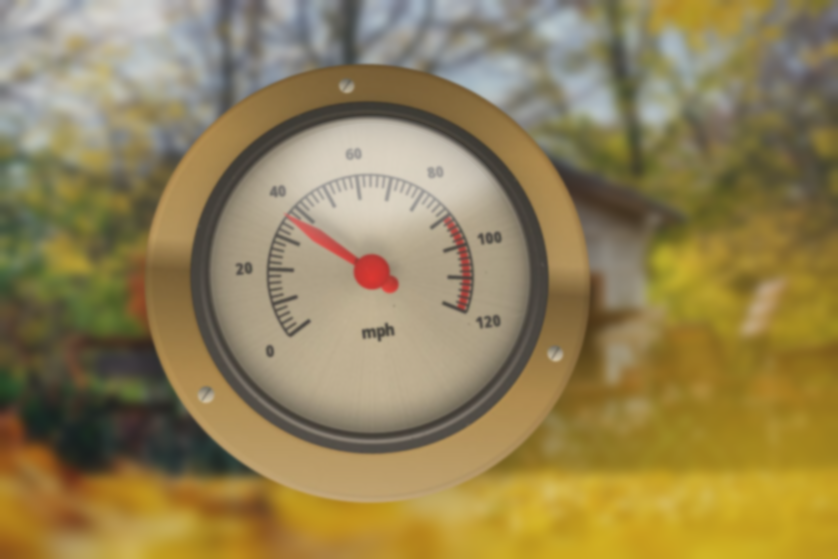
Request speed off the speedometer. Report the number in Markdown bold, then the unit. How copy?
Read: **36** mph
